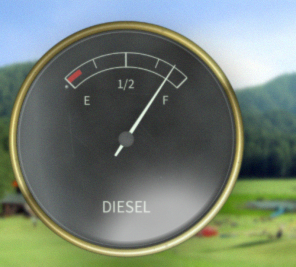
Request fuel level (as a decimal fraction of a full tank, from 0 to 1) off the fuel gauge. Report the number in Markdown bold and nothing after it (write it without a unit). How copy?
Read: **0.875**
